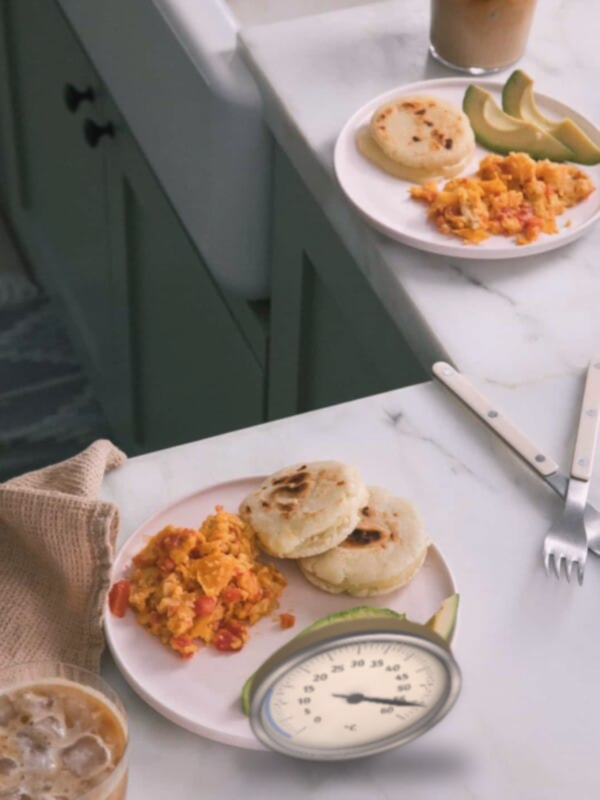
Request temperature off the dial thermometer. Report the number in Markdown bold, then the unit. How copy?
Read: **55** °C
